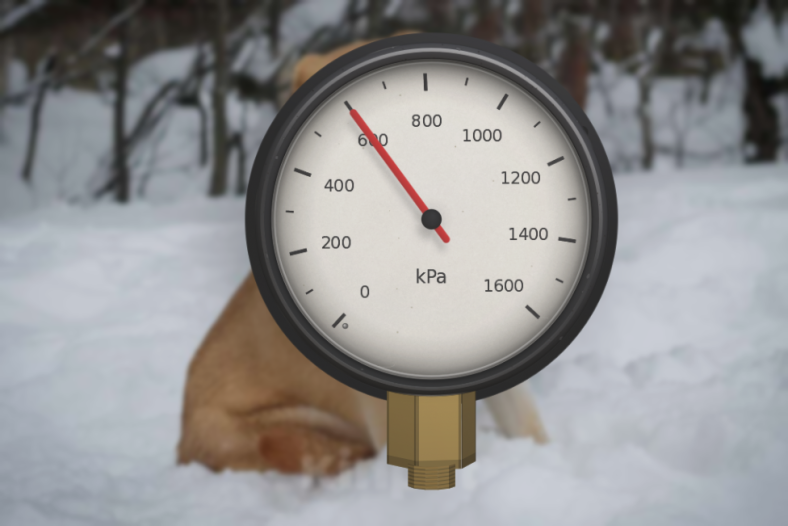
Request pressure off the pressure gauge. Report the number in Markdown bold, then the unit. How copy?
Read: **600** kPa
